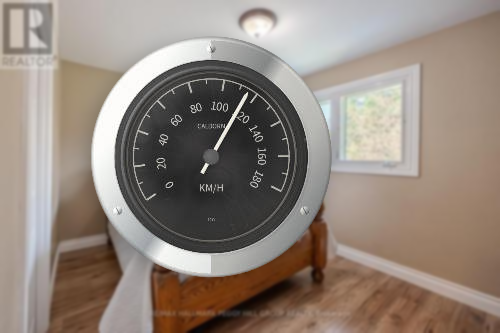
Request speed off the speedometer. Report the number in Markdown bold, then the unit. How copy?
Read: **115** km/h
